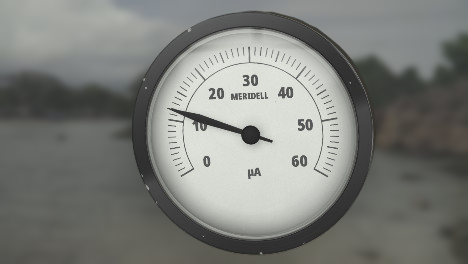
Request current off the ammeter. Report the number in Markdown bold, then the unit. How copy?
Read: **12** µA
